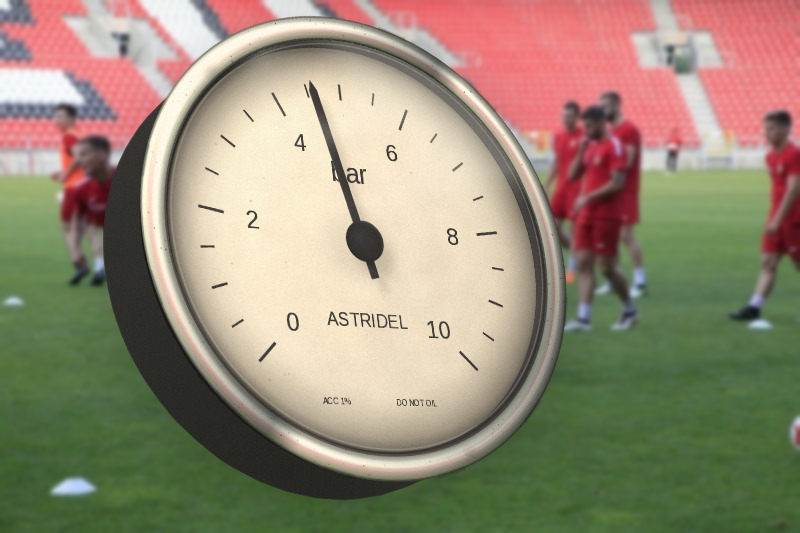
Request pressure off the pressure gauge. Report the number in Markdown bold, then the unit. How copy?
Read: **4.5** bar
